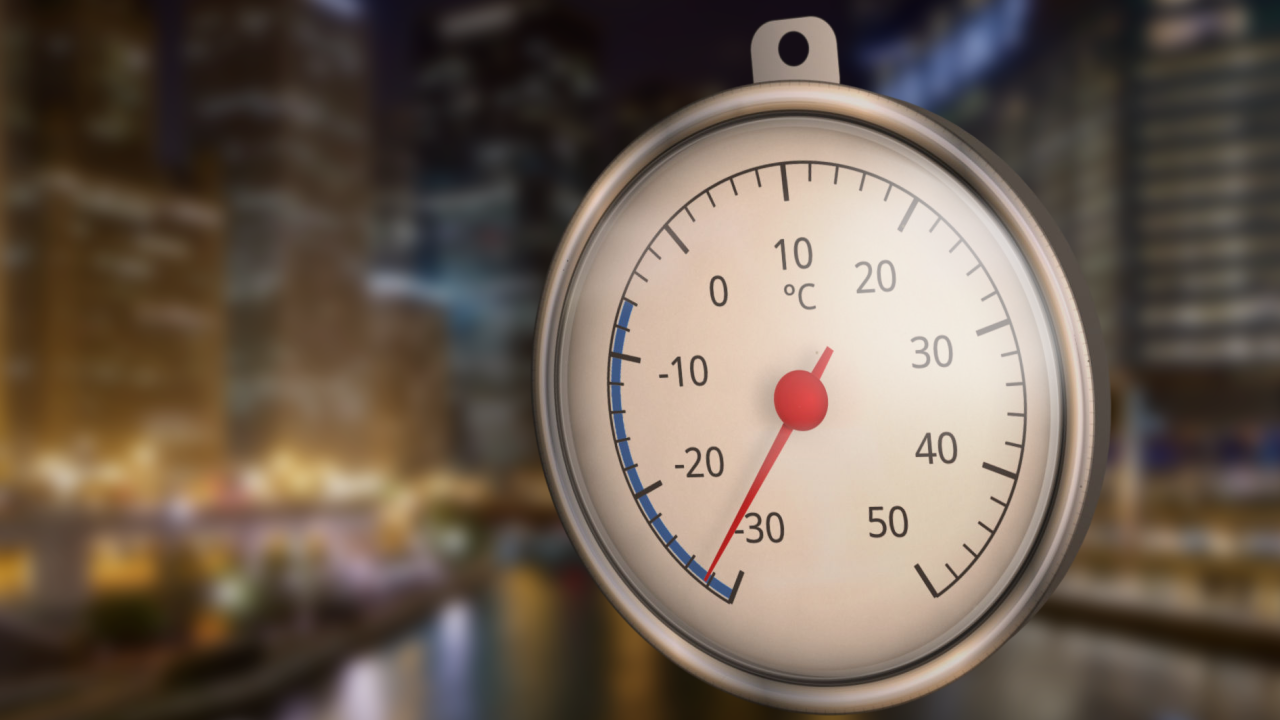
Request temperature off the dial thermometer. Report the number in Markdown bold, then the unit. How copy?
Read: **-28** °C
